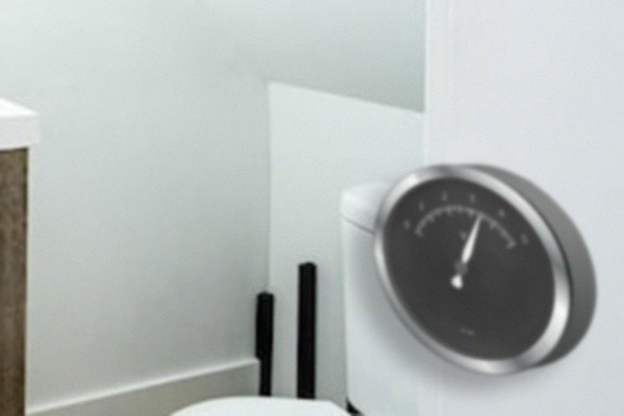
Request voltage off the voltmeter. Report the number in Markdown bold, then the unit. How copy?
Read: **3.5** V
